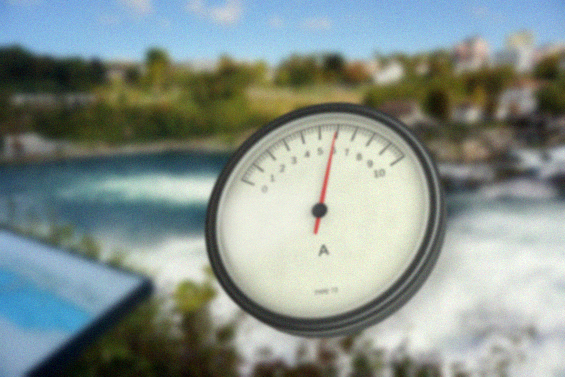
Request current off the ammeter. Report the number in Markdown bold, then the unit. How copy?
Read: **6** A
